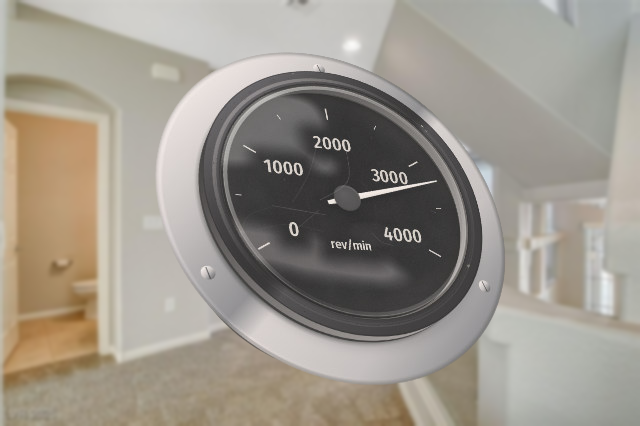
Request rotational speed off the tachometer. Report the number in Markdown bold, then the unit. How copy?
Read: **3250** rpm
